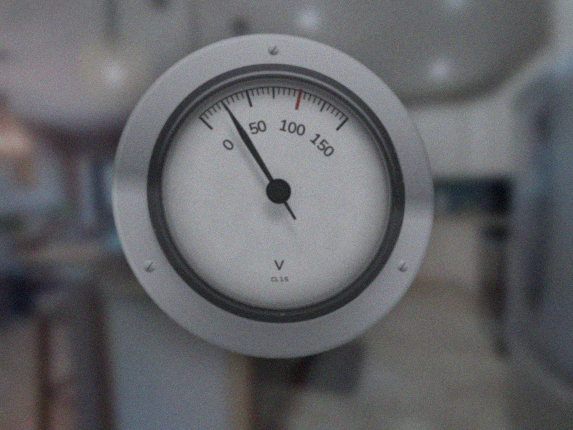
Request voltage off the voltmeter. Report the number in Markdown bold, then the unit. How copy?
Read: **25** V
